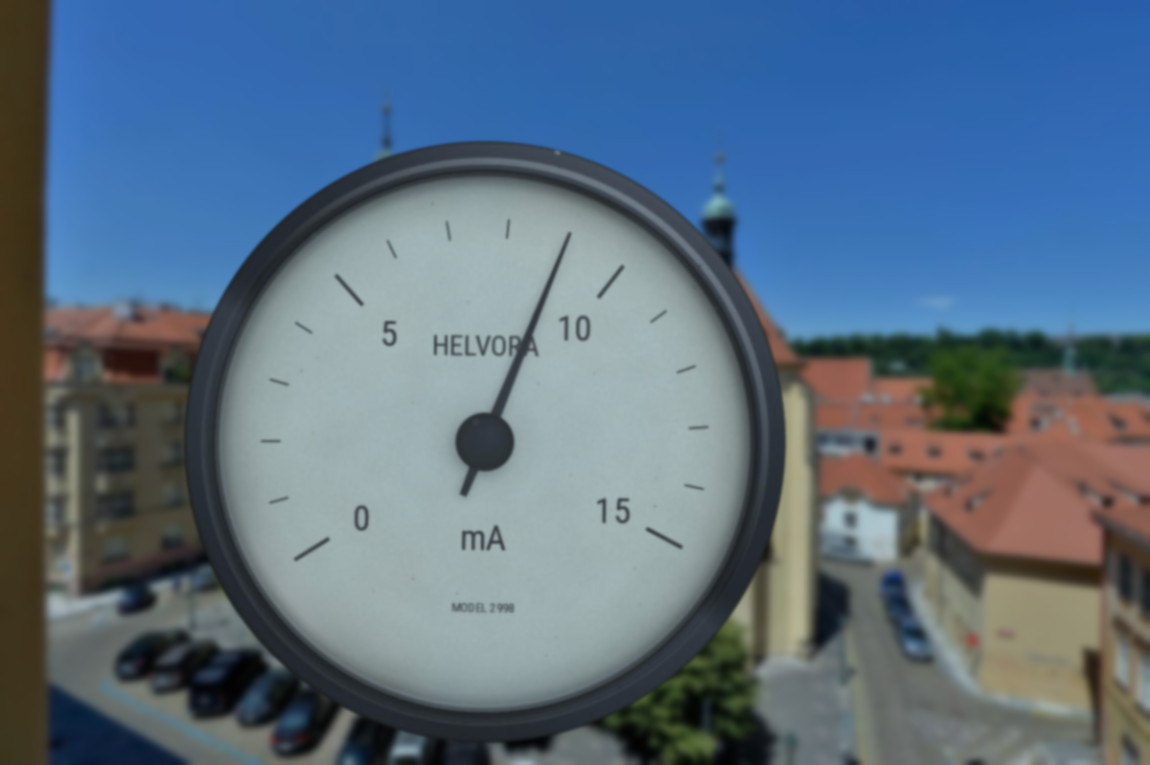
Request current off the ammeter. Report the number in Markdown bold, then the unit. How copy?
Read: **9** mA
